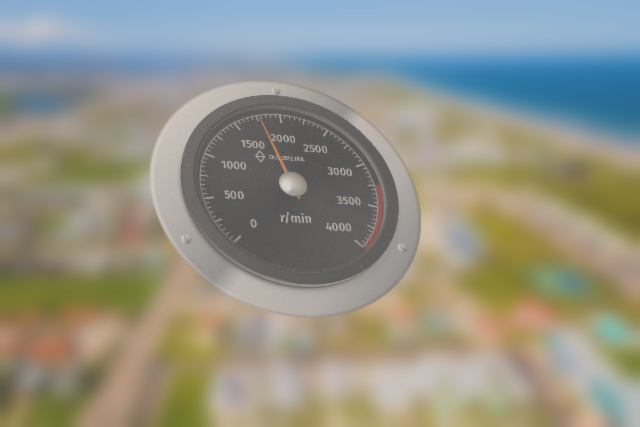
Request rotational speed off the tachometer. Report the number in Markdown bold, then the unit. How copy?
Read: **1750** rpm
